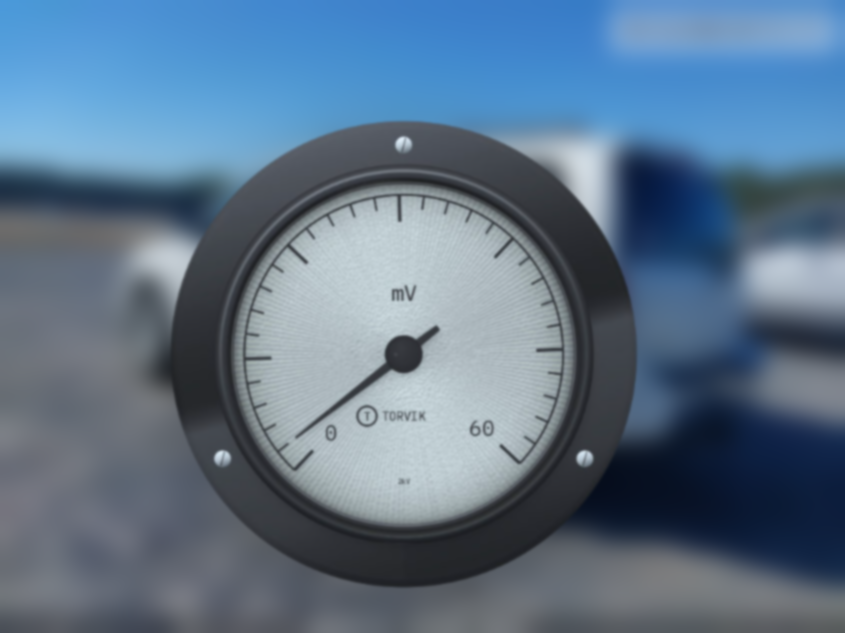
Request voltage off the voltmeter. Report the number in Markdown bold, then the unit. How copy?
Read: **2** mV
